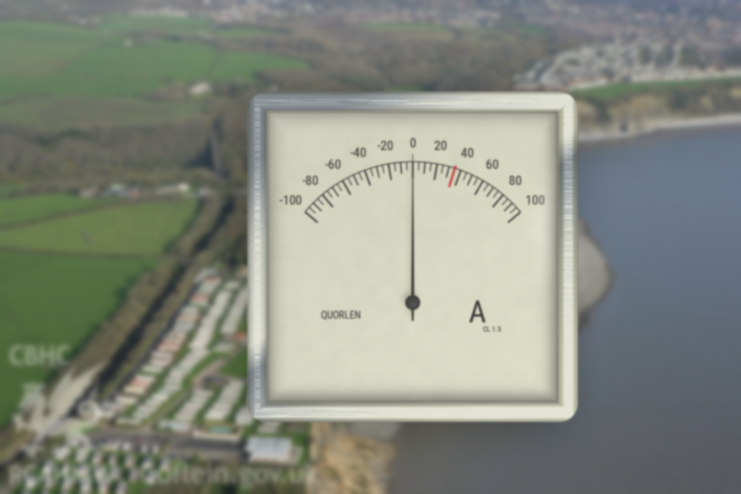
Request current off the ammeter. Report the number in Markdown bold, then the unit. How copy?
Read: **0** A
